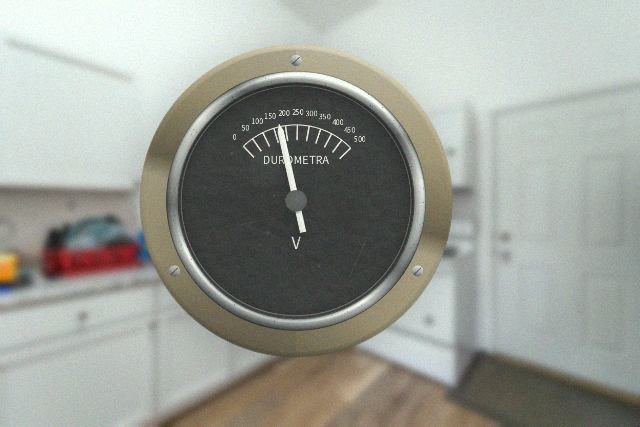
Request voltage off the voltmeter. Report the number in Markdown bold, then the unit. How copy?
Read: **175** V
